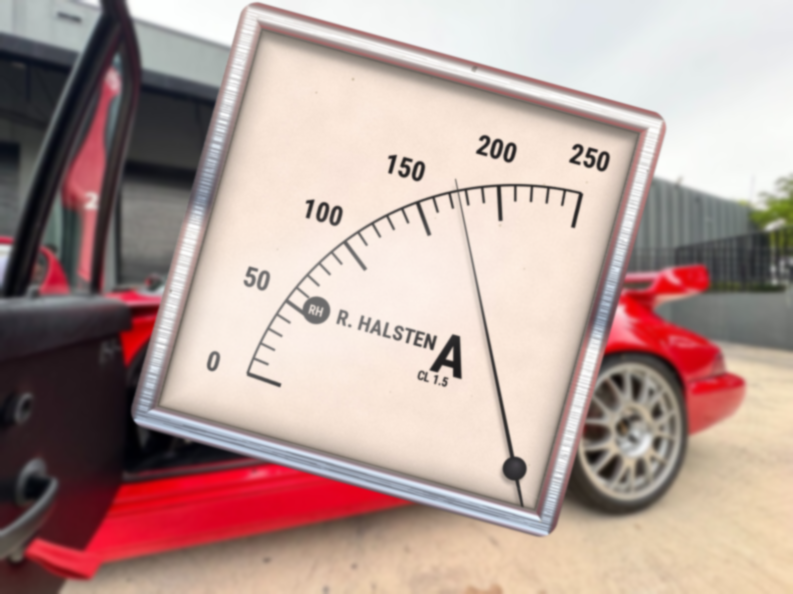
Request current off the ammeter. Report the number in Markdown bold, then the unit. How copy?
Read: **175** A
